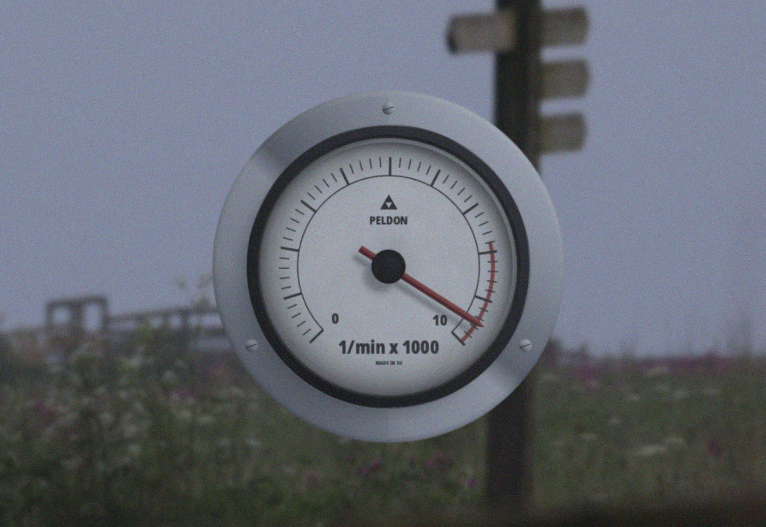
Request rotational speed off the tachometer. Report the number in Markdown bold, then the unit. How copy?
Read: **9500** rpm
